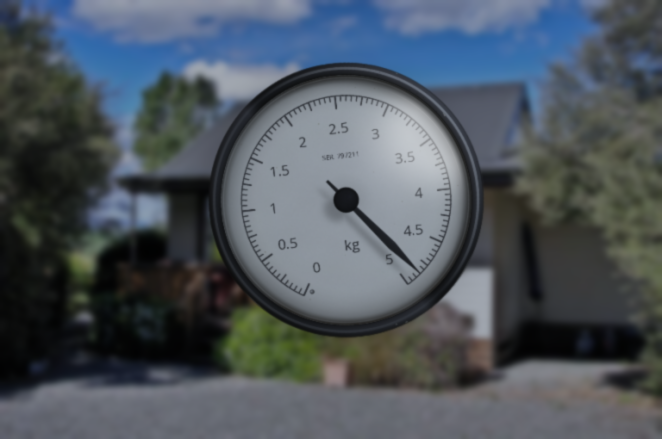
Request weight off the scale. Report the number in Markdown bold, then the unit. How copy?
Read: **4.85** kg
